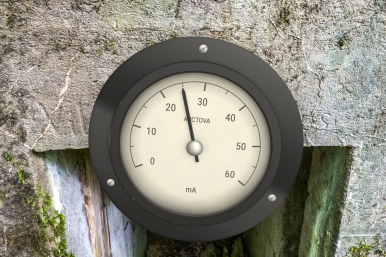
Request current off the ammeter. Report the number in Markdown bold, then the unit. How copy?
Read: **25** mA
